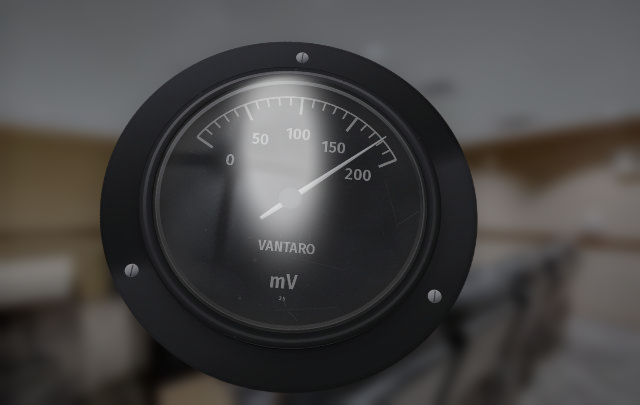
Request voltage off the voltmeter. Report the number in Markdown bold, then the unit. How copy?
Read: **180** mV
